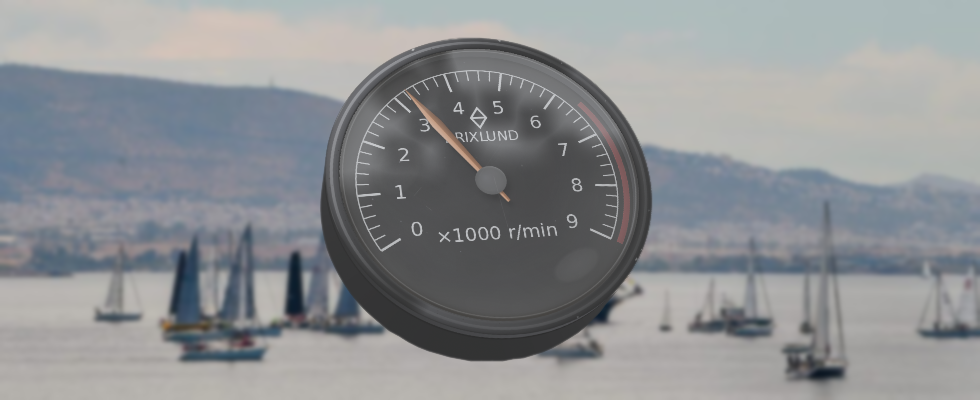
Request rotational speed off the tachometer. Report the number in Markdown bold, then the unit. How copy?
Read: **3200** rpm
